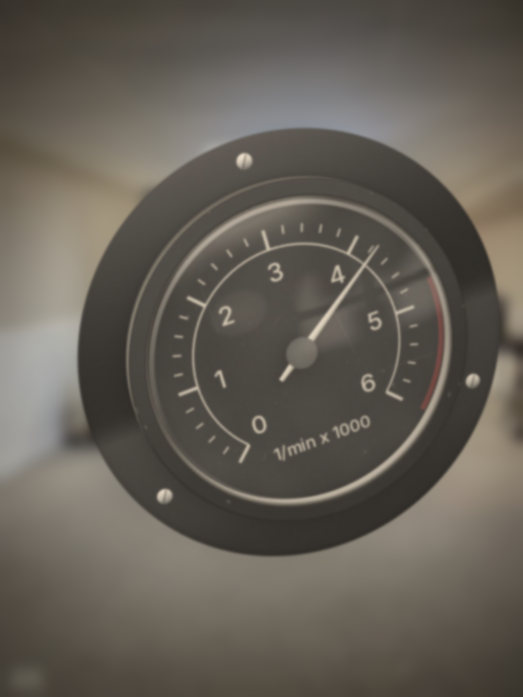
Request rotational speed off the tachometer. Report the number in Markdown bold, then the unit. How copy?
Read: **4200** rpm
